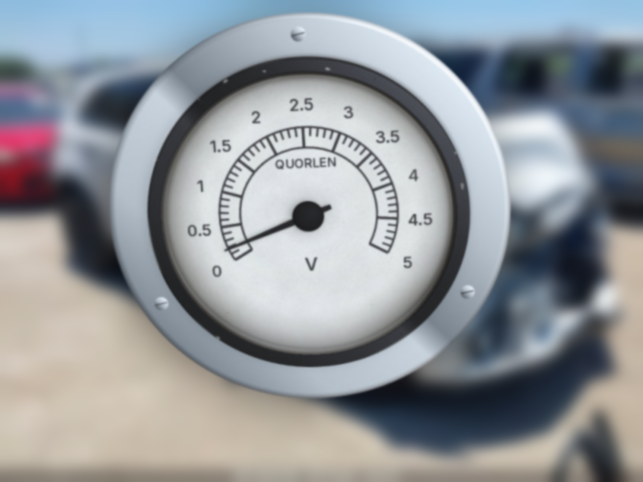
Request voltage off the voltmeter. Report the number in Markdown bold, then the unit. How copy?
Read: **0.2** V
